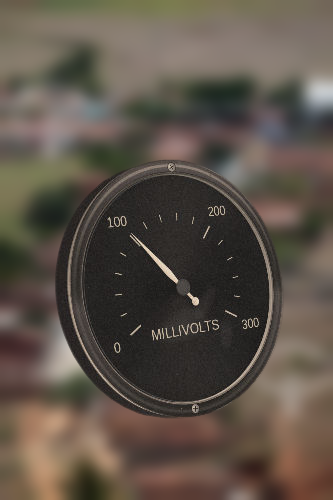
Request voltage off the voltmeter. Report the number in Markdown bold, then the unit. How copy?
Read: **100** mV
